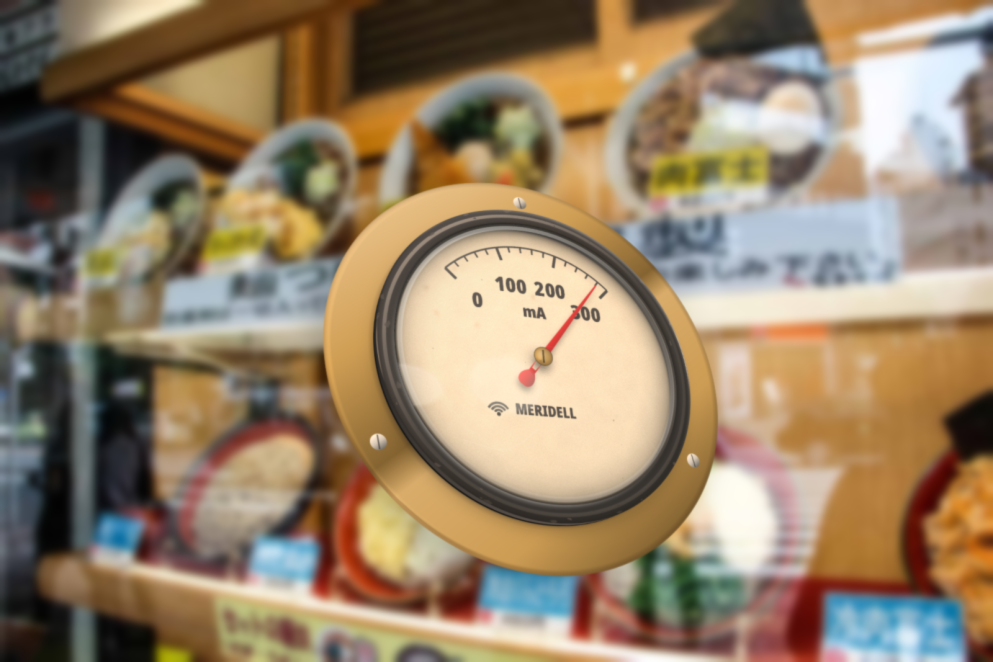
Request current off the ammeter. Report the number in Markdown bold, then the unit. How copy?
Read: **280** mA
